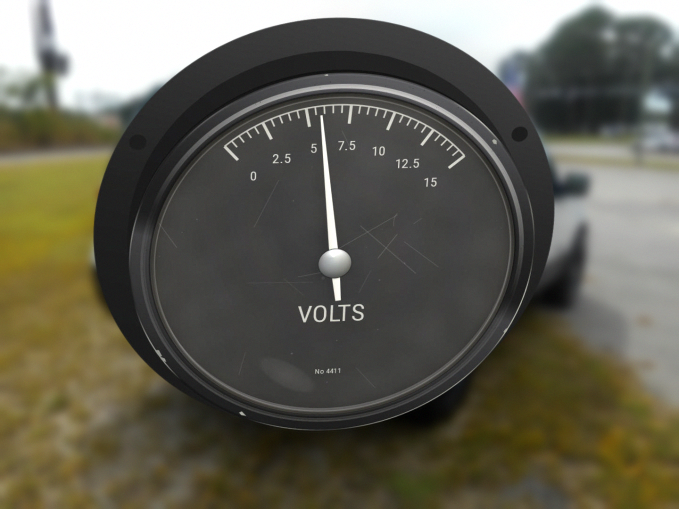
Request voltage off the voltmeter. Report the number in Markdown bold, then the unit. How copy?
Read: **5.75** V
